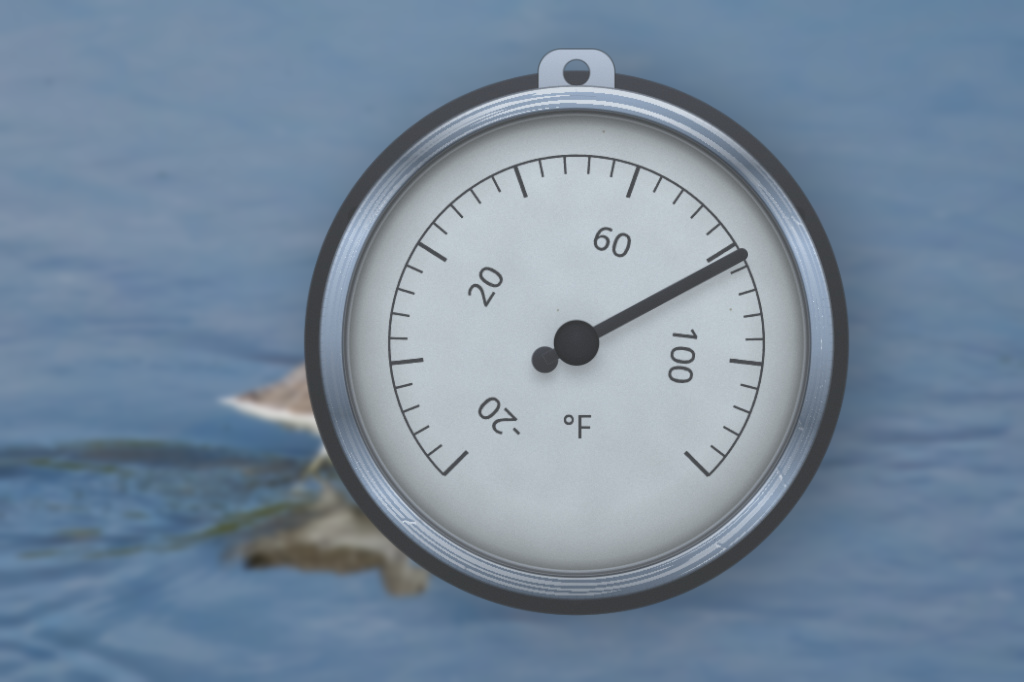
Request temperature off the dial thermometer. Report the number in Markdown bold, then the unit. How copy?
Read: **82** °F
